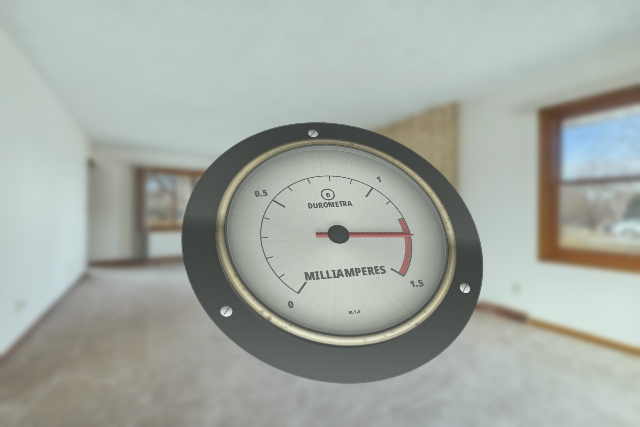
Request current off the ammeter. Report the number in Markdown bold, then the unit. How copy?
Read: **1.3** mA
